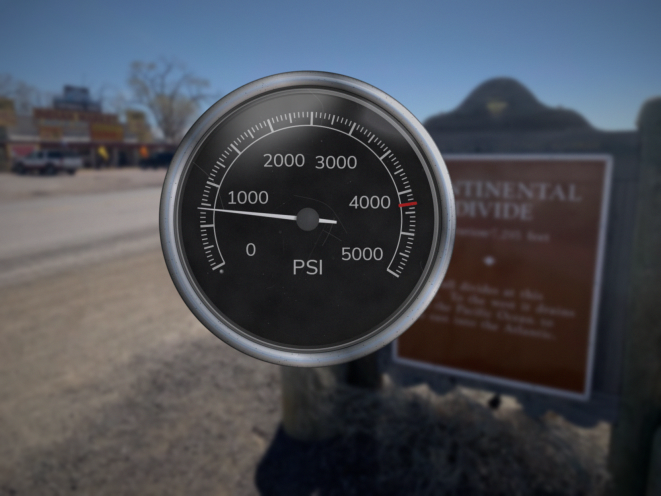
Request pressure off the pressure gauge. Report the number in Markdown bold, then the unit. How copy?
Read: **700** psi
